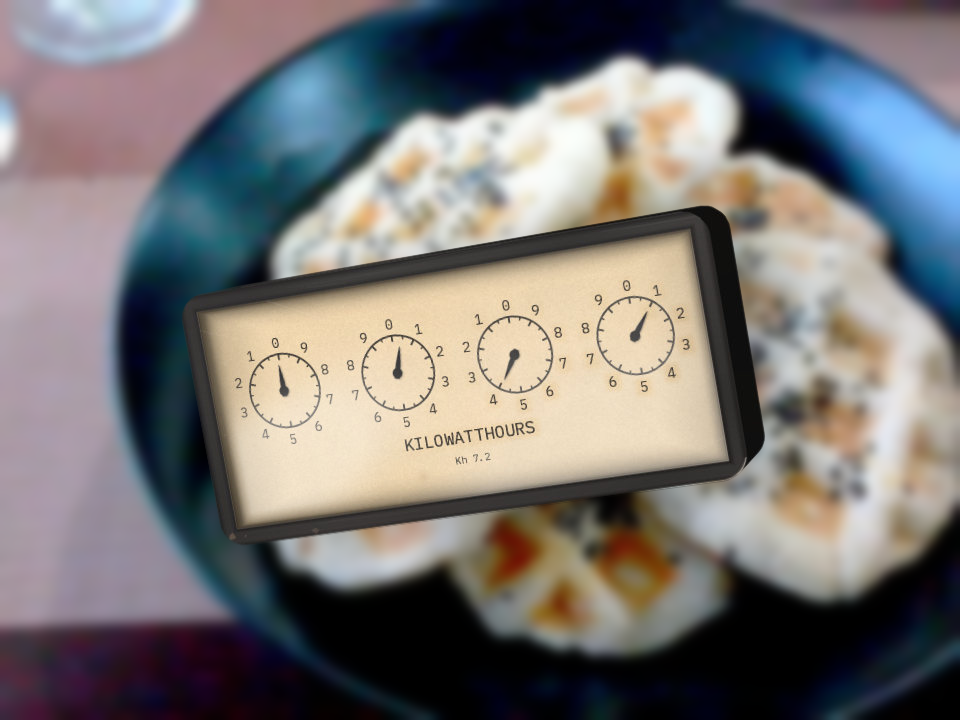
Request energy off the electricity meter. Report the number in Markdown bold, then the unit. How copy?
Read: **41** kWh
